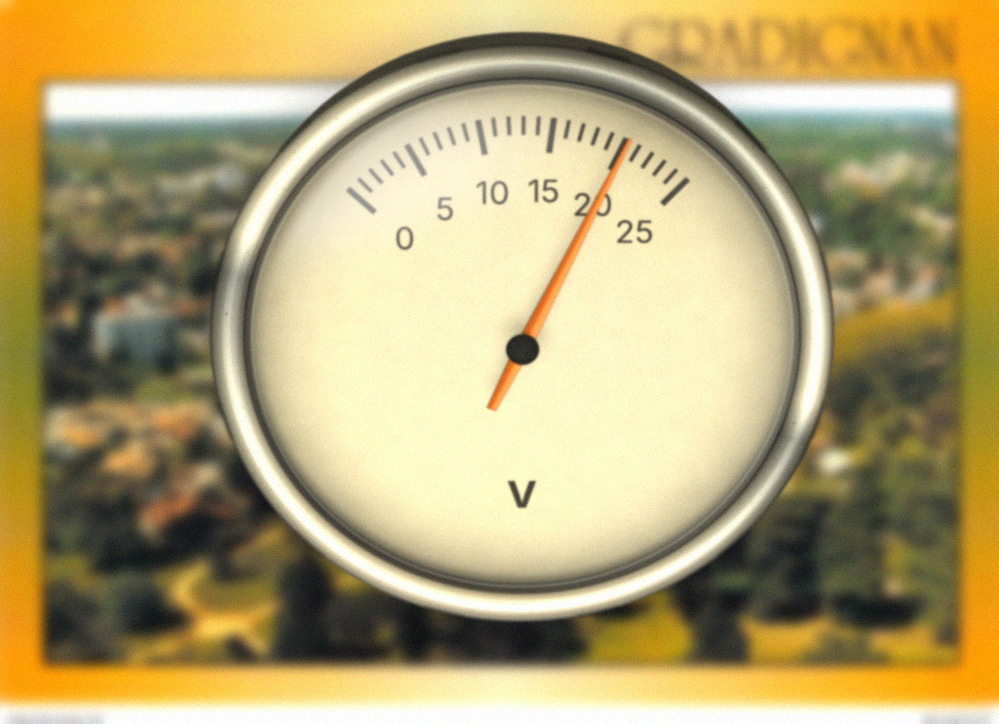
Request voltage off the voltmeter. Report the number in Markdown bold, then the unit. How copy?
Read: **20** V
